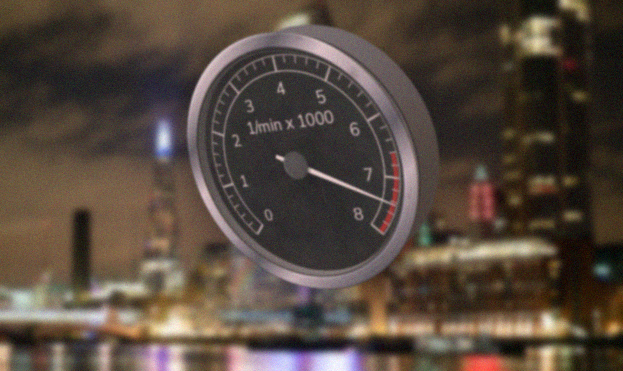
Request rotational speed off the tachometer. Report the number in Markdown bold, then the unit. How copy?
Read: **7400** rpm
